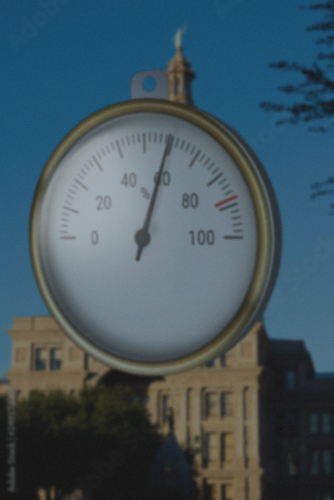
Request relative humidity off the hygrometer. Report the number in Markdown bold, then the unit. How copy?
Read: **60** %
